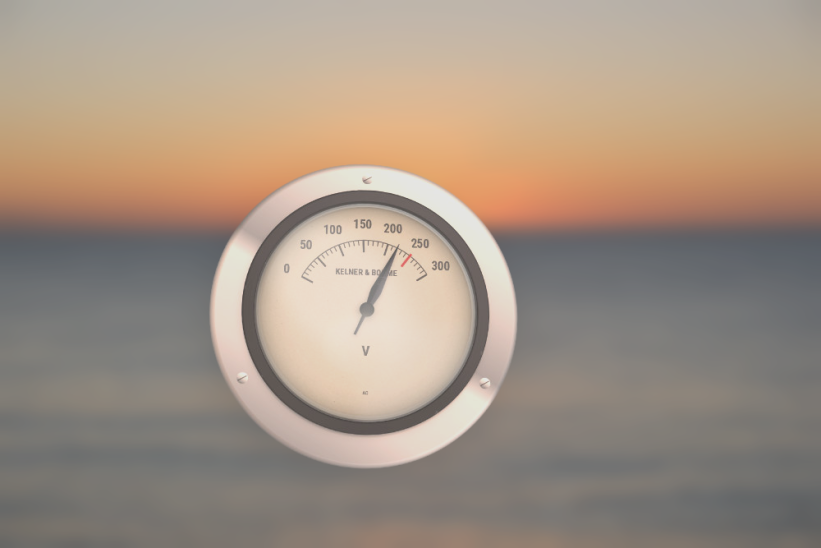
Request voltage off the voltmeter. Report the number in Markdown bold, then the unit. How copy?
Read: **220** V
